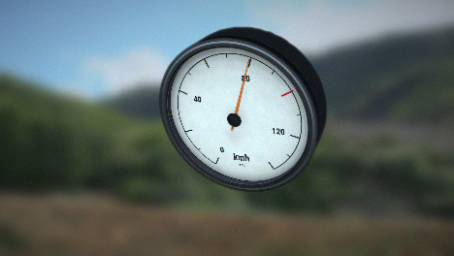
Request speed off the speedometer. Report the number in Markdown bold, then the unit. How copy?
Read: **80** km/h
